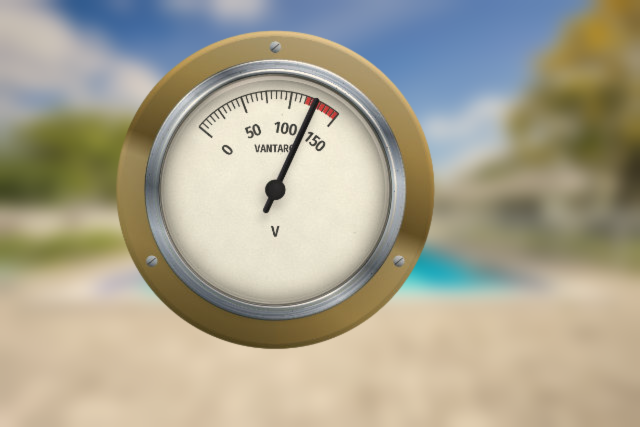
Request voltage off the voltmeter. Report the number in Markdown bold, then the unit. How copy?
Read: **125** V
